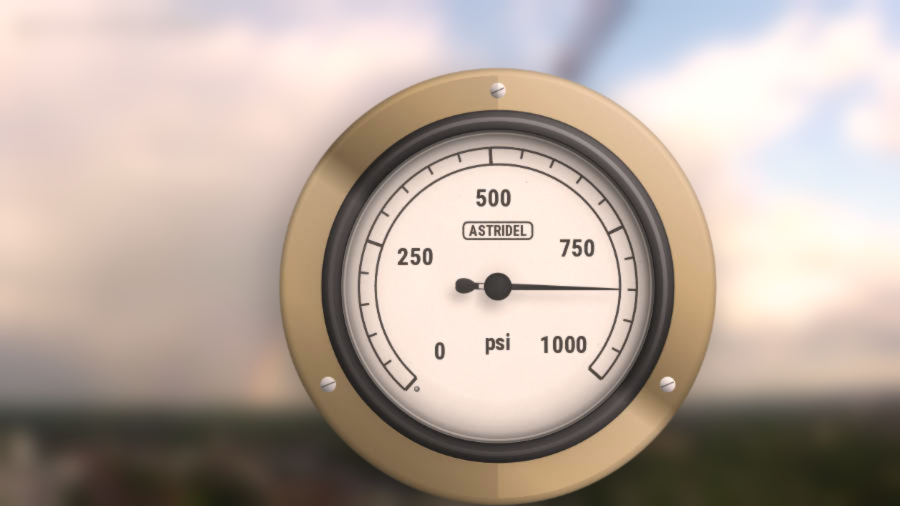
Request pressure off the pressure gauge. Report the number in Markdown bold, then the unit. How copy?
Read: **850** psi
